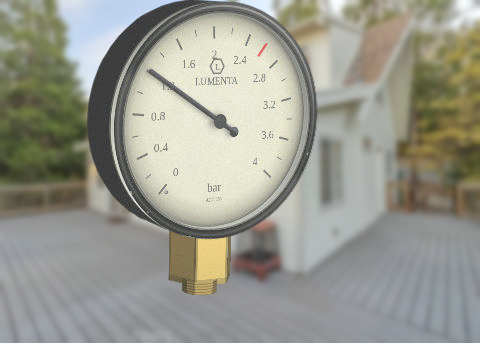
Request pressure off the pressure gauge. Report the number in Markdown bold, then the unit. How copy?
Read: **1.2** bar
